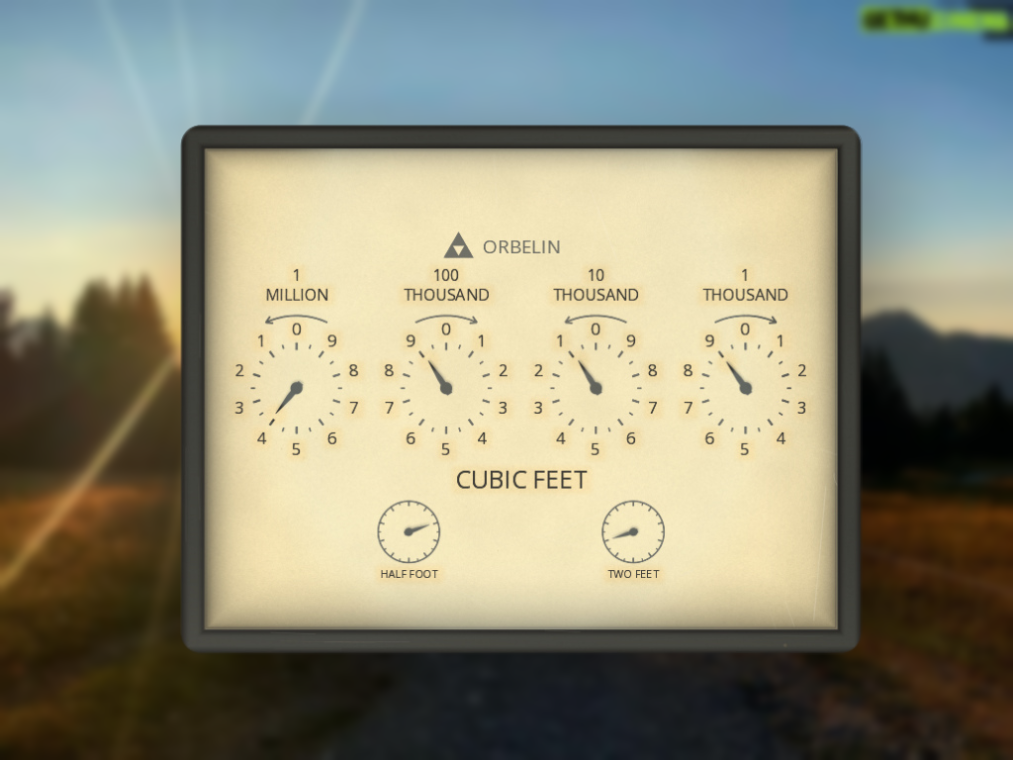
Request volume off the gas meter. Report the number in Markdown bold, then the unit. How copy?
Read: **390900** ft³
